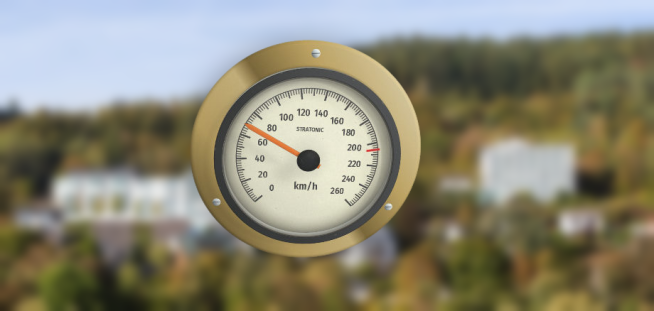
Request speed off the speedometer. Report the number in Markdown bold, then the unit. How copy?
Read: **70** km/h
